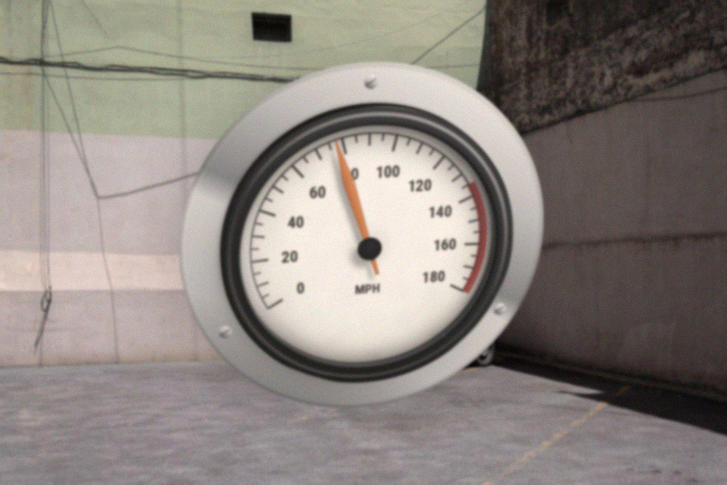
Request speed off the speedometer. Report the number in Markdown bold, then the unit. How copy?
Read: **77.5** mph
